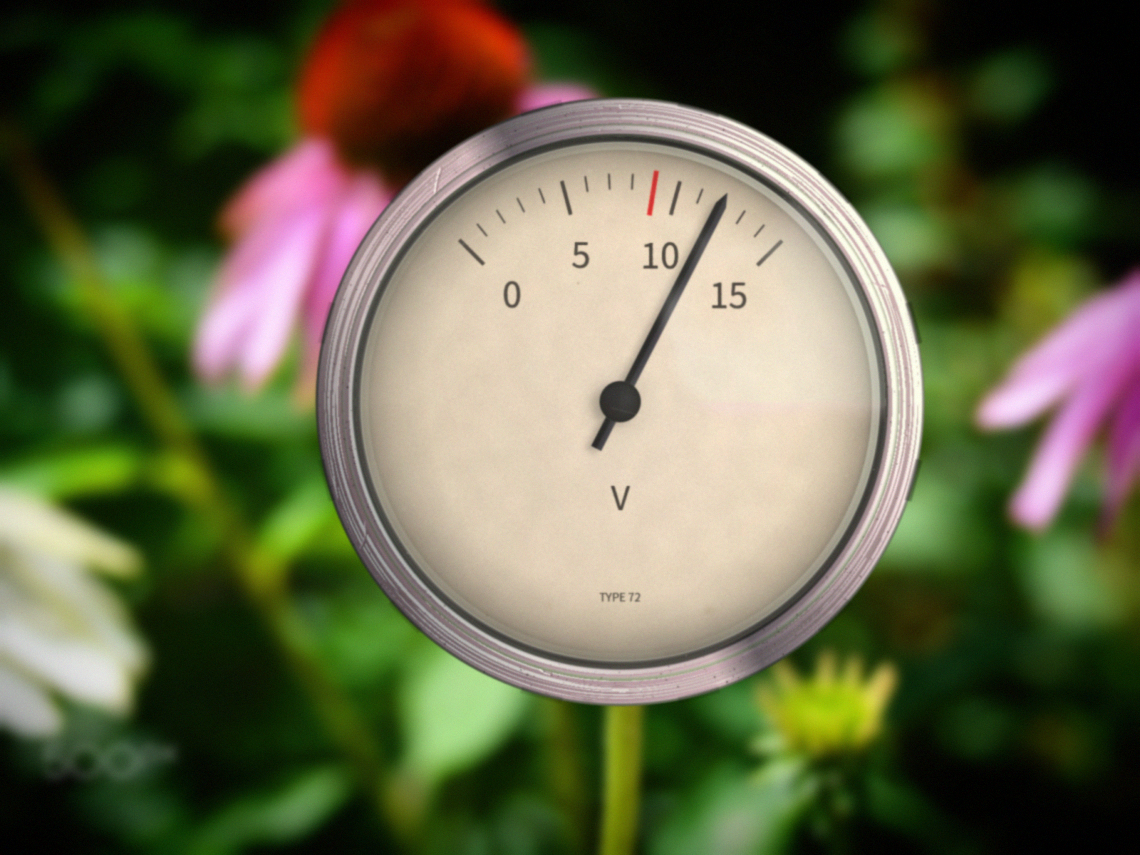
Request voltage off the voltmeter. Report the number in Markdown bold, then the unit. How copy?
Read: **12** V
